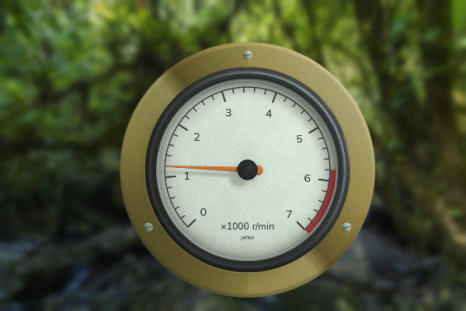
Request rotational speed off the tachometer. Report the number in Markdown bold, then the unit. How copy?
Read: **1200** rpm
